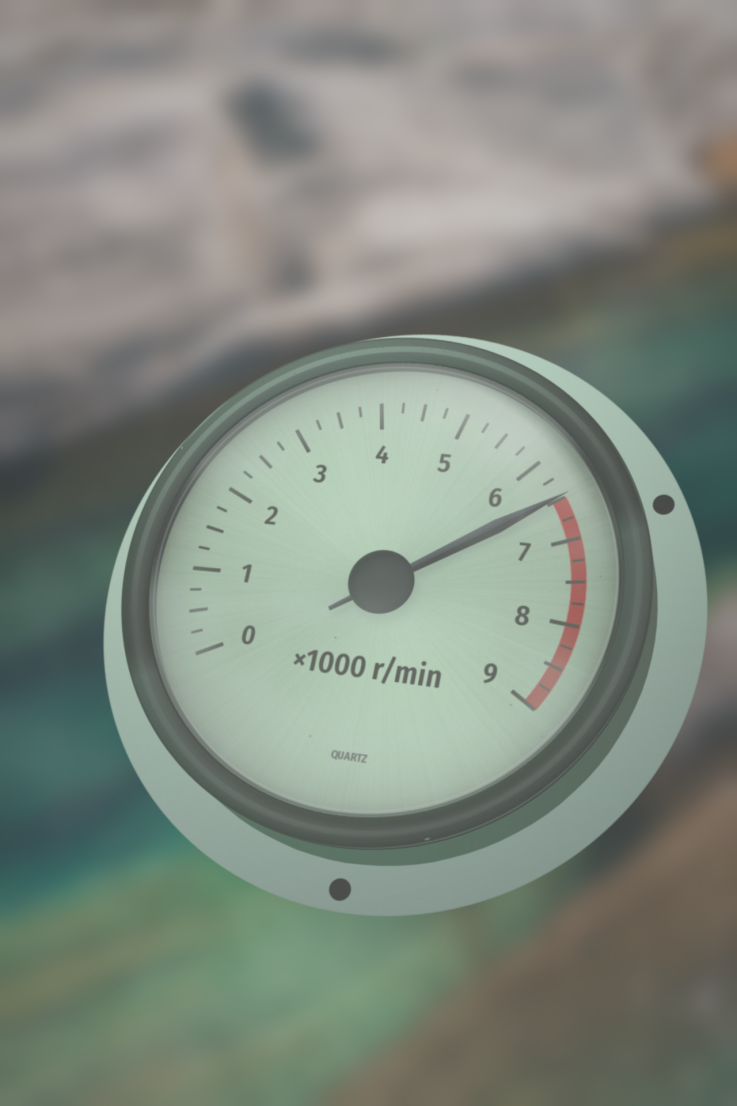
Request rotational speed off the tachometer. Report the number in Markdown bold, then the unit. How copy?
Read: **6500** rpm
